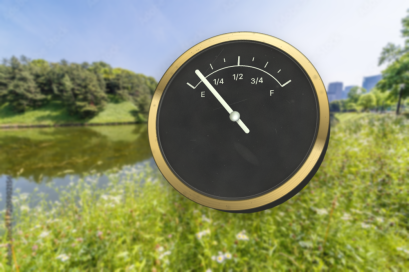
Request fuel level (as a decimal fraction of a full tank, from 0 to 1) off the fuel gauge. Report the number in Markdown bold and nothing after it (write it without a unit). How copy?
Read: **0.125**
